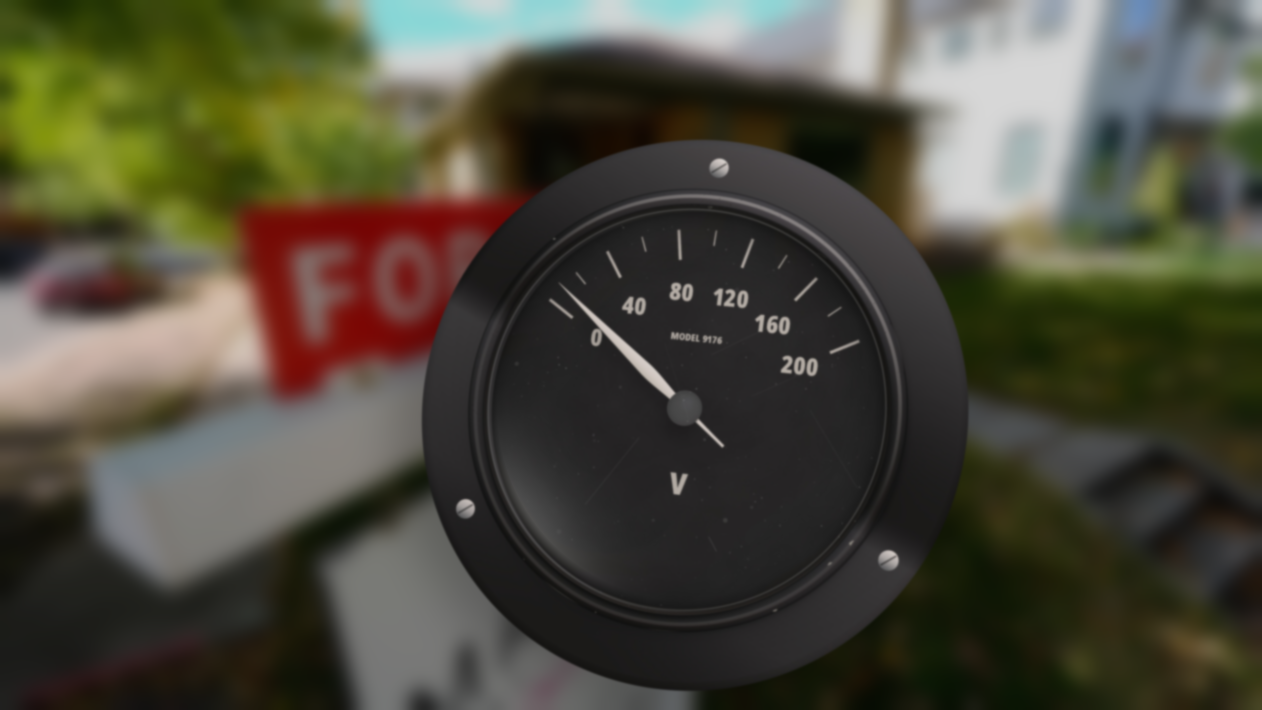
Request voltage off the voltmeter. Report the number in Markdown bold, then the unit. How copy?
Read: **10** V
